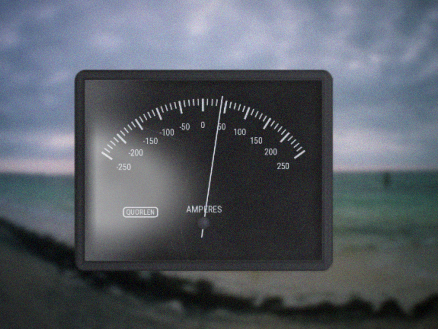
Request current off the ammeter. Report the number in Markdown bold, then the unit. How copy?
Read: **40** A
